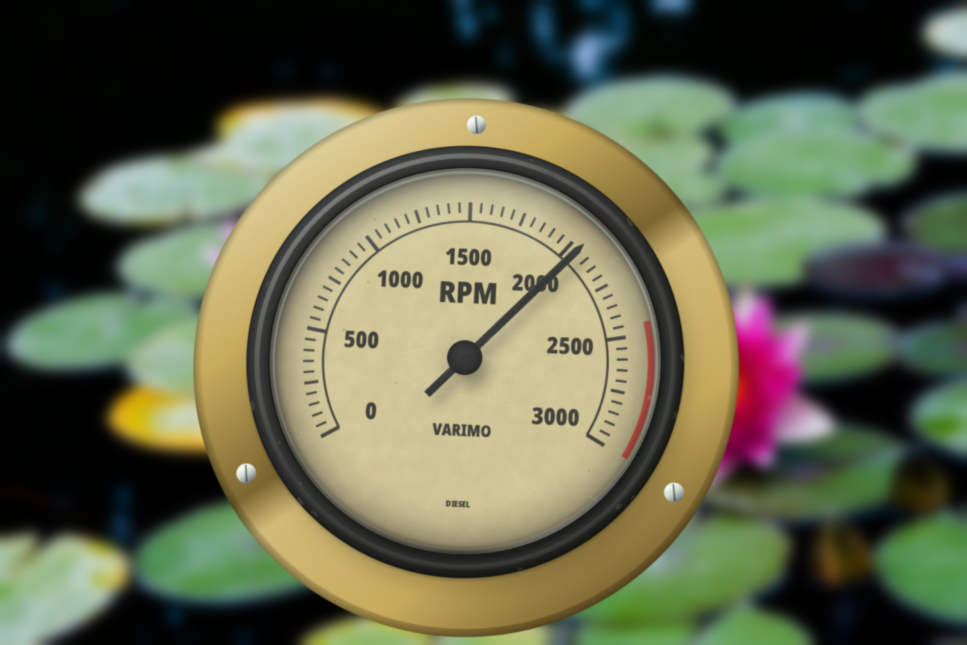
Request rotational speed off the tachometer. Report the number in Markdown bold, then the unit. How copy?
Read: **2050** rpm
